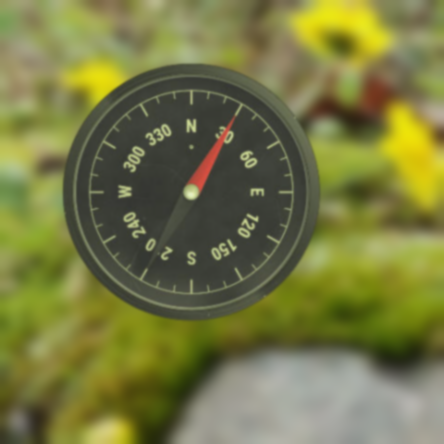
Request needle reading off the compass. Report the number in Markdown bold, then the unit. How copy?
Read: **30** °
